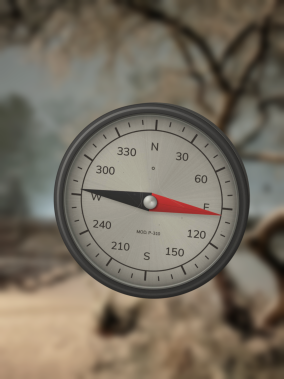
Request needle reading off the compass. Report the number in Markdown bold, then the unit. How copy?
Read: **95** °
